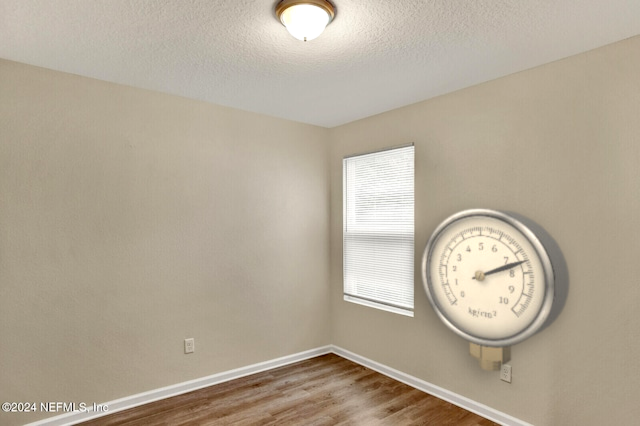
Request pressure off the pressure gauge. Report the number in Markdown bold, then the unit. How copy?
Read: **7.5** kg/cm²
